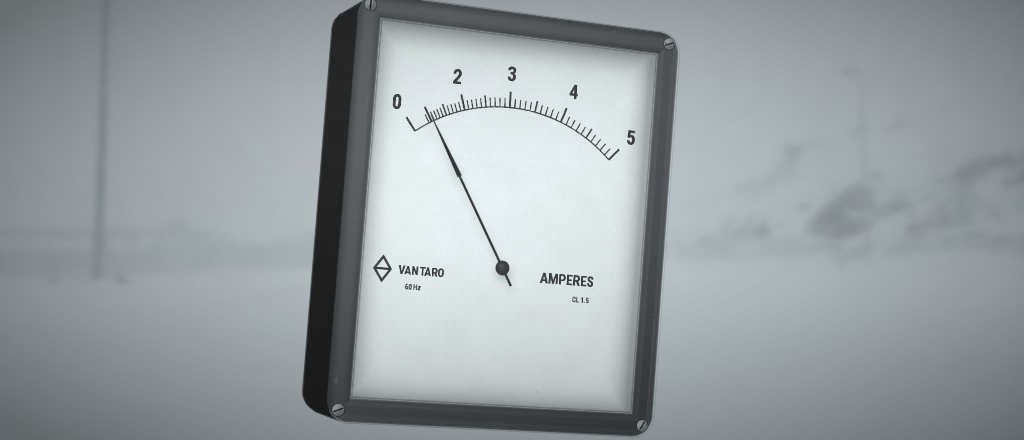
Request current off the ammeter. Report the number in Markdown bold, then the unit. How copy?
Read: **1** A
